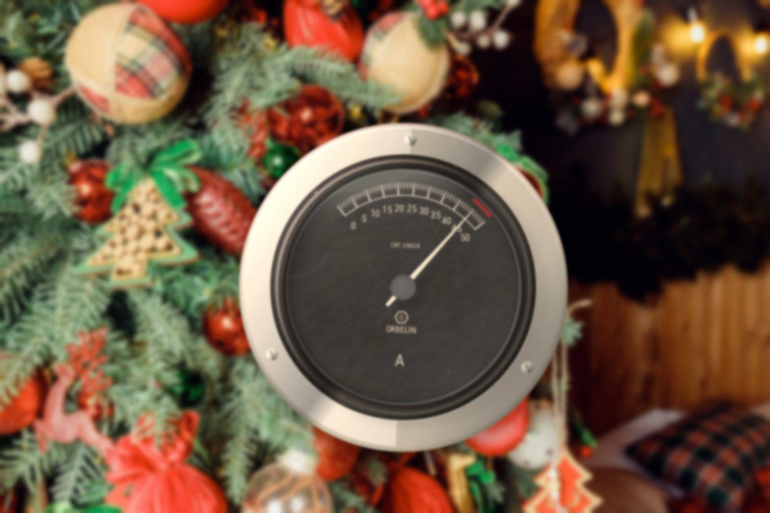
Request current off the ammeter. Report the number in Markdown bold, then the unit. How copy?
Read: **45** A
